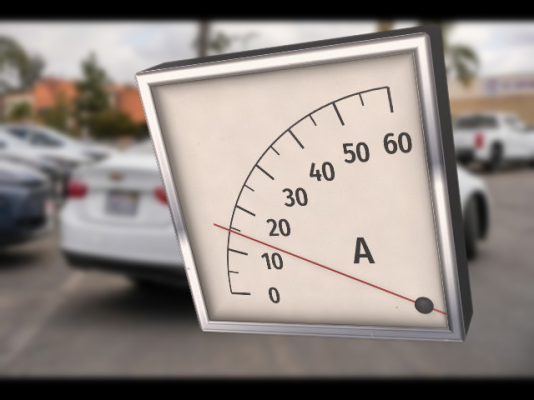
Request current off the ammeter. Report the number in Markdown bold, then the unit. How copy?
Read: **15** A
